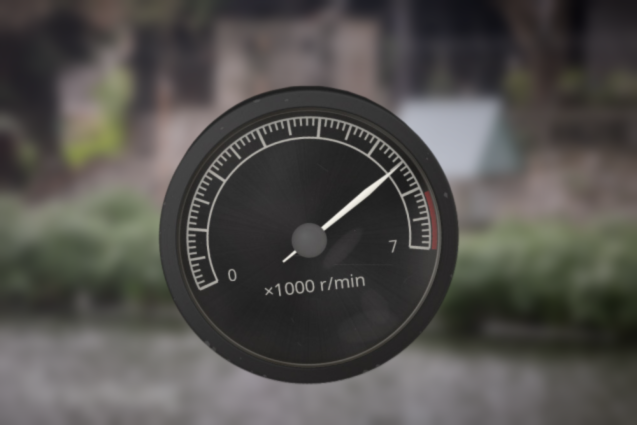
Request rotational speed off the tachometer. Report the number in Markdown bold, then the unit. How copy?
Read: **5500** rpm
